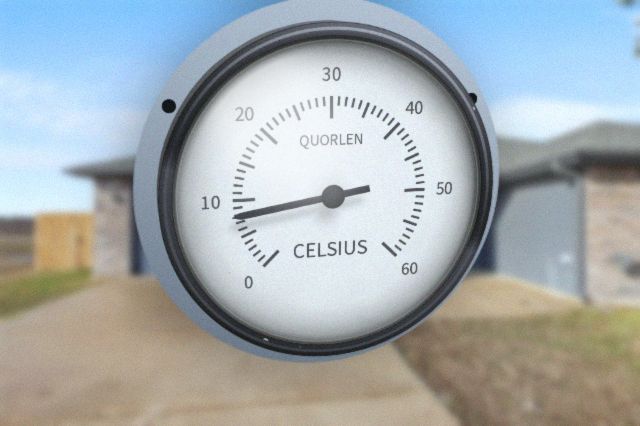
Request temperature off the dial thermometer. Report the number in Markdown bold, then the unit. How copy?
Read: **8** °C
